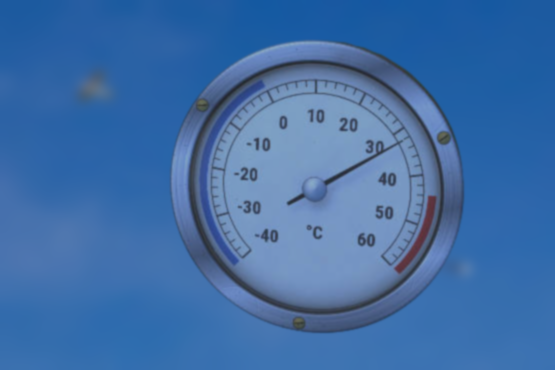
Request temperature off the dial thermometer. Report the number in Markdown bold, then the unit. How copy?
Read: **32** °C
